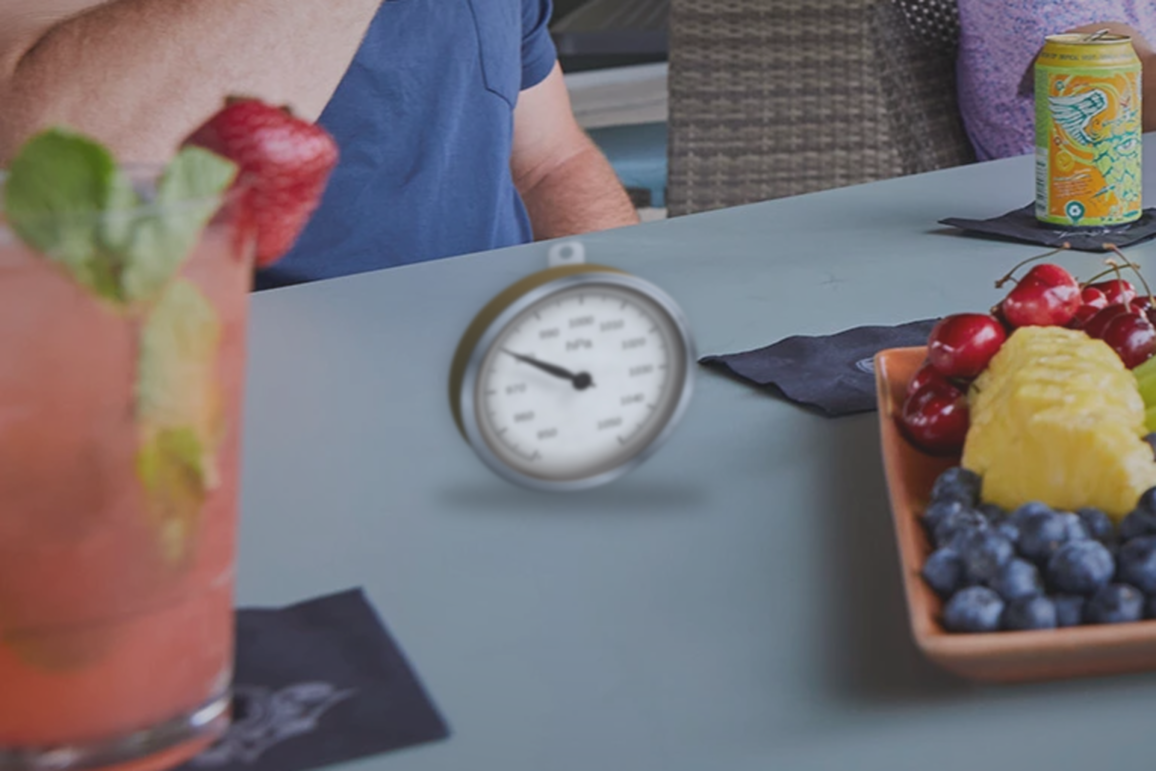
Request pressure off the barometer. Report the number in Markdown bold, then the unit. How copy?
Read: **980** hPa
